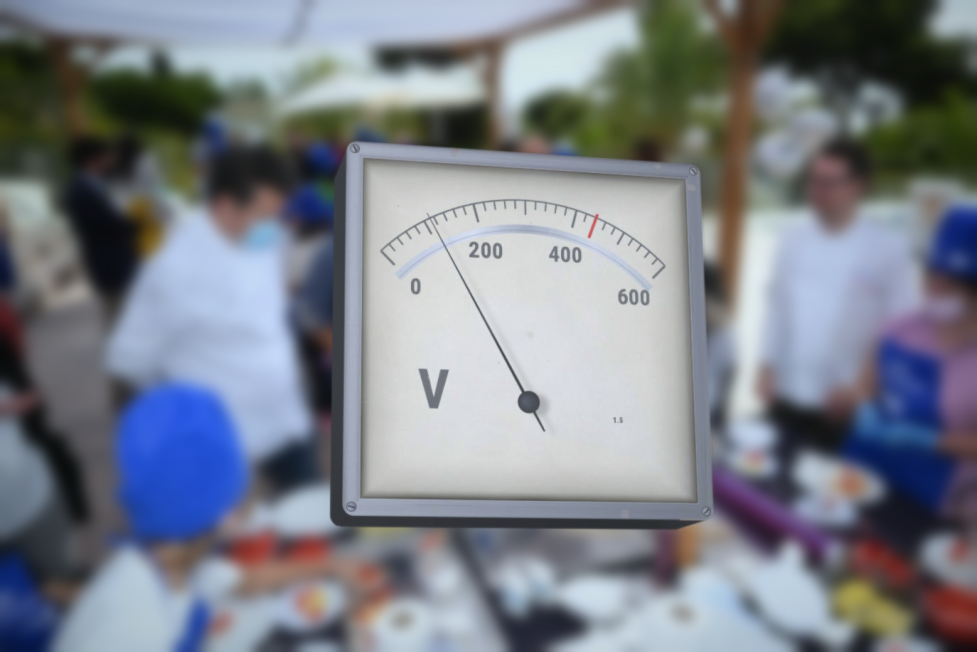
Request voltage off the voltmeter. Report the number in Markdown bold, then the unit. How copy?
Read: **110** V
